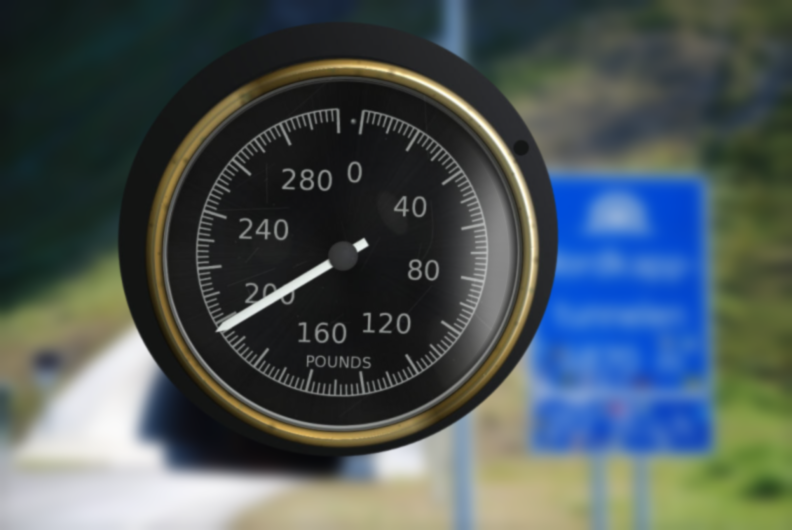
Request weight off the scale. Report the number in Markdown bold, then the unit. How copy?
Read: **198** lb
